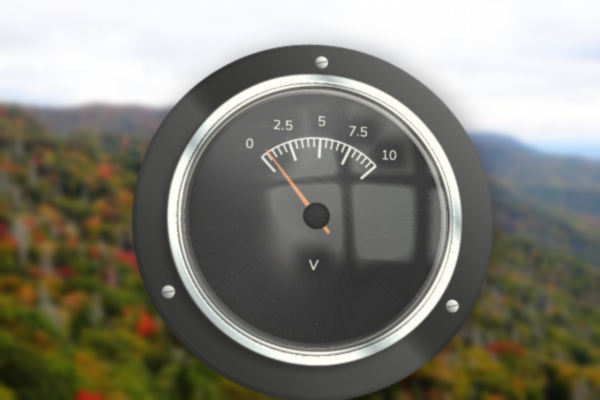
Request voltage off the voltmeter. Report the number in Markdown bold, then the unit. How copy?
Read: **0.5** V
